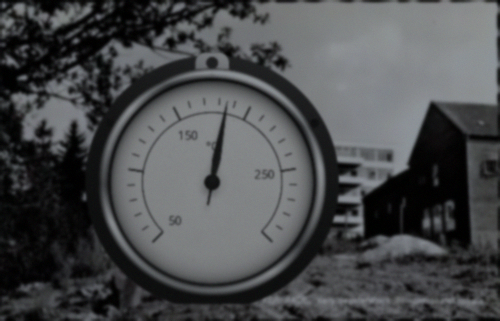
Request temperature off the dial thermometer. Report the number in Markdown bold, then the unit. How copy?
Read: **185** °C
